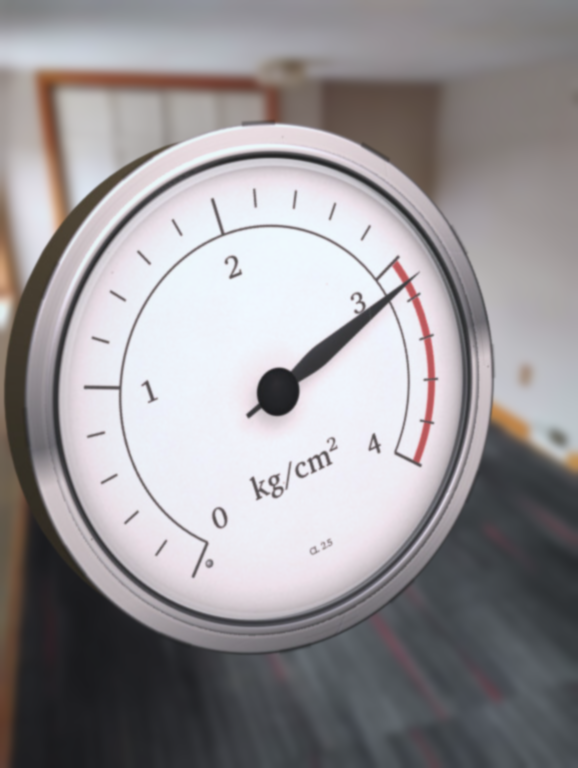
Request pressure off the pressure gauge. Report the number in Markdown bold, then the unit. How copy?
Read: **3.1** kg/cm²
